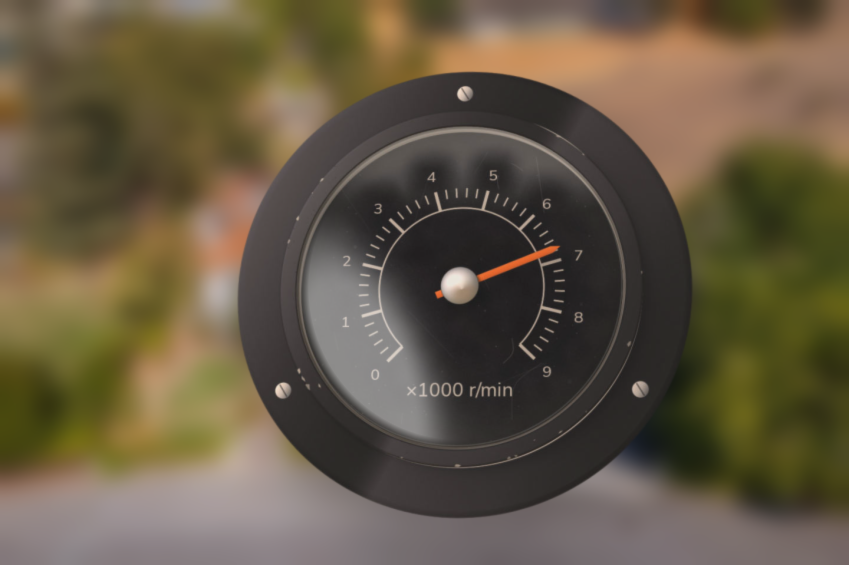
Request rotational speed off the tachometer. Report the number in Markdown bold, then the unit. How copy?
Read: **6800** rpm
